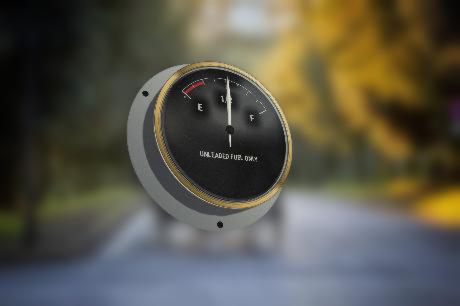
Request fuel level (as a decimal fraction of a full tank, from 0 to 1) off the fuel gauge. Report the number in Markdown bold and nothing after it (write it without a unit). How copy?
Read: **0.5**
